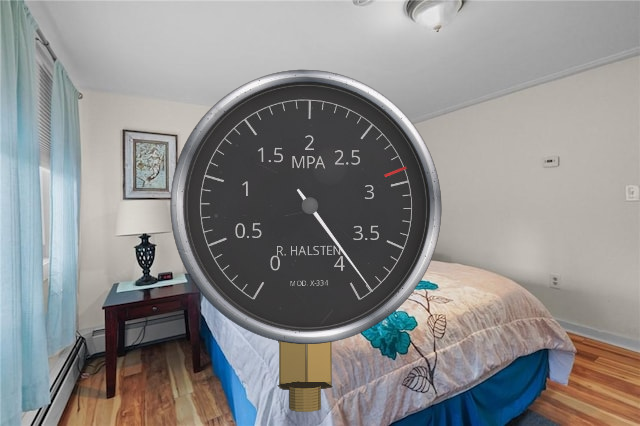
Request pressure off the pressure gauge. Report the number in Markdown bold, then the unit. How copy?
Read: **3.9** MPa
